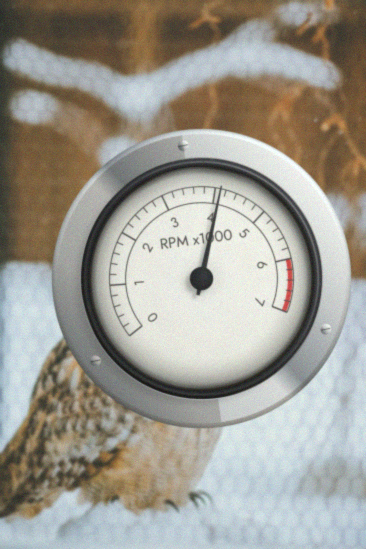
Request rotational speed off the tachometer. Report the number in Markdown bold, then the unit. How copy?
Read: **4100** rpm
